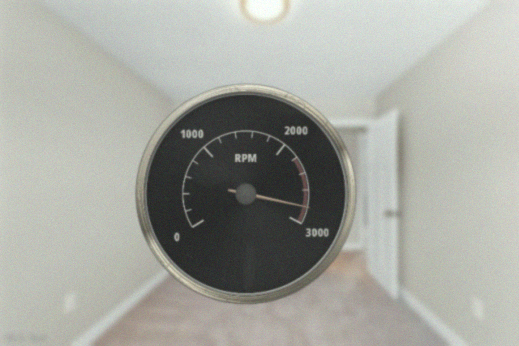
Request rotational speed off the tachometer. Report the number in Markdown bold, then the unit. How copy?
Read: **2800** rpm
